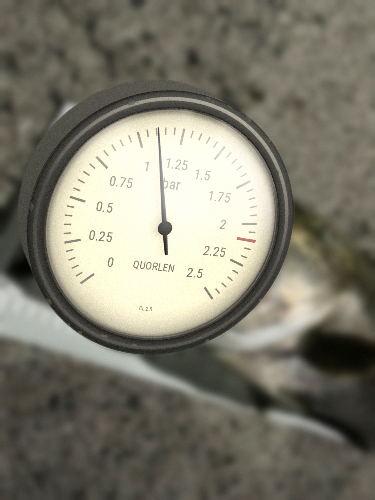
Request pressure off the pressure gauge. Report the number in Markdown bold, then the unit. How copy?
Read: **1.1** bar
